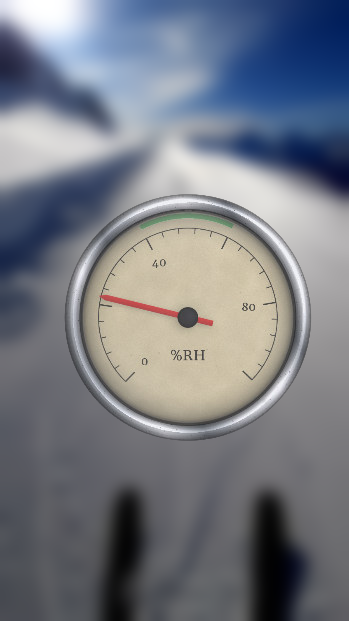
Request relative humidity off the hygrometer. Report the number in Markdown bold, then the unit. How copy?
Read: **22** %
